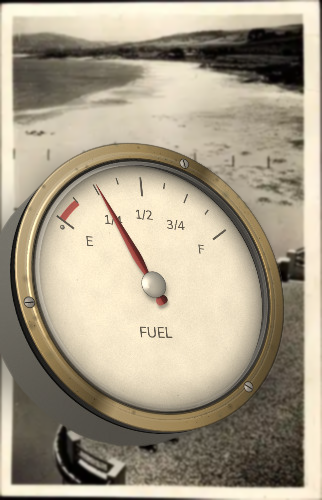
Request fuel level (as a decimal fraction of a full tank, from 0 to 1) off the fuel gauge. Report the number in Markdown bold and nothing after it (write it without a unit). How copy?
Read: **0.25**
